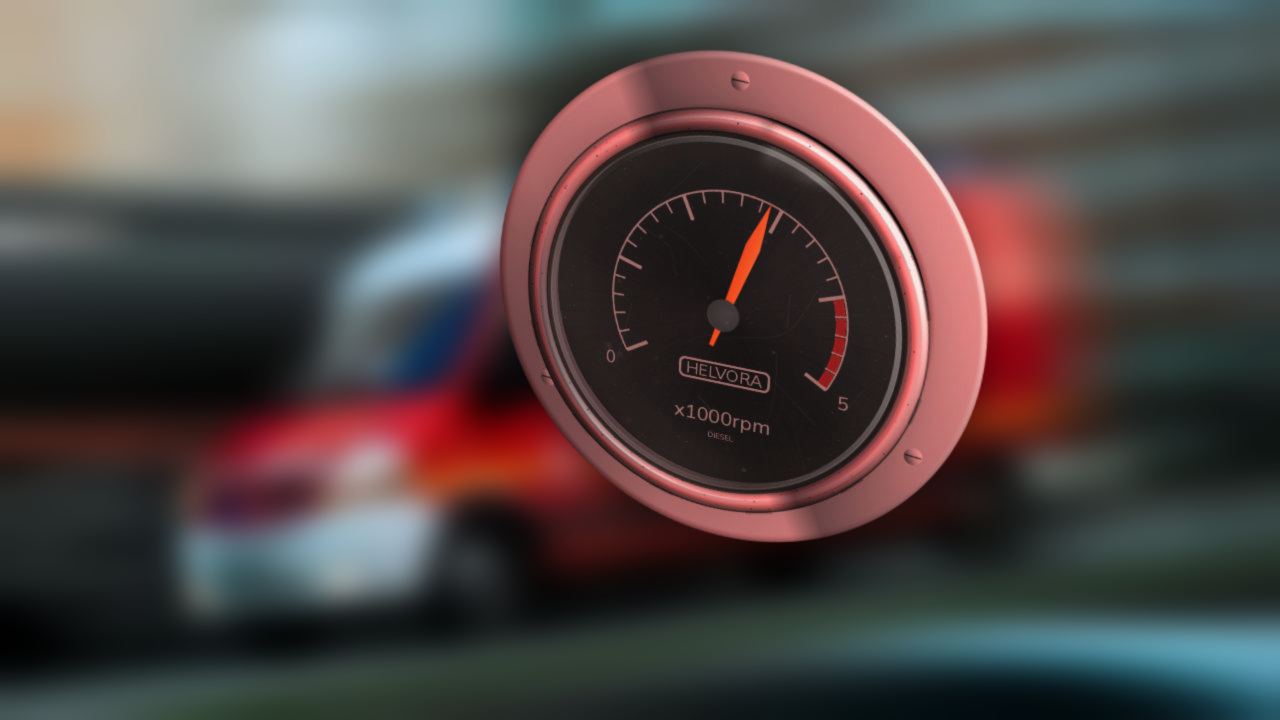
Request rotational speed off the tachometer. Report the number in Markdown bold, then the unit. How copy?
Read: **2900** rpm
